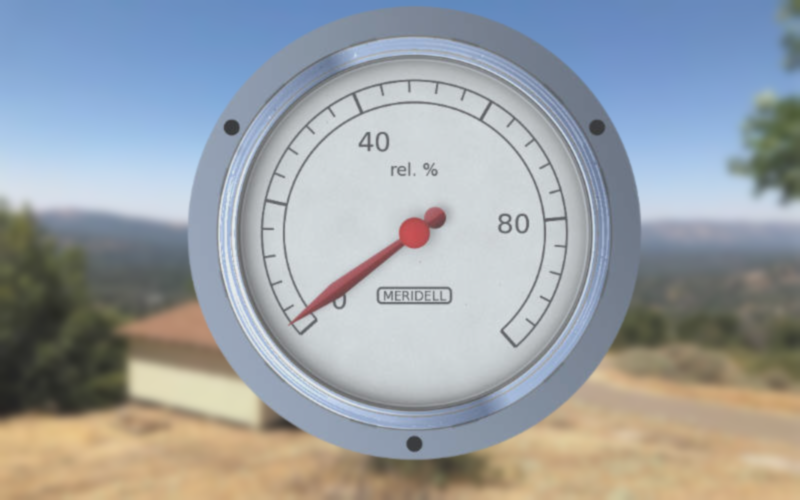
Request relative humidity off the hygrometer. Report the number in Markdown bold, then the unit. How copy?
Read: **2** %
